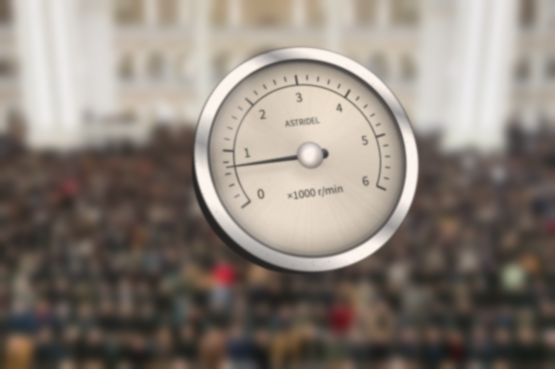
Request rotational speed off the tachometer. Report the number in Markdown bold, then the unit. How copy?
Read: **700** rpm
